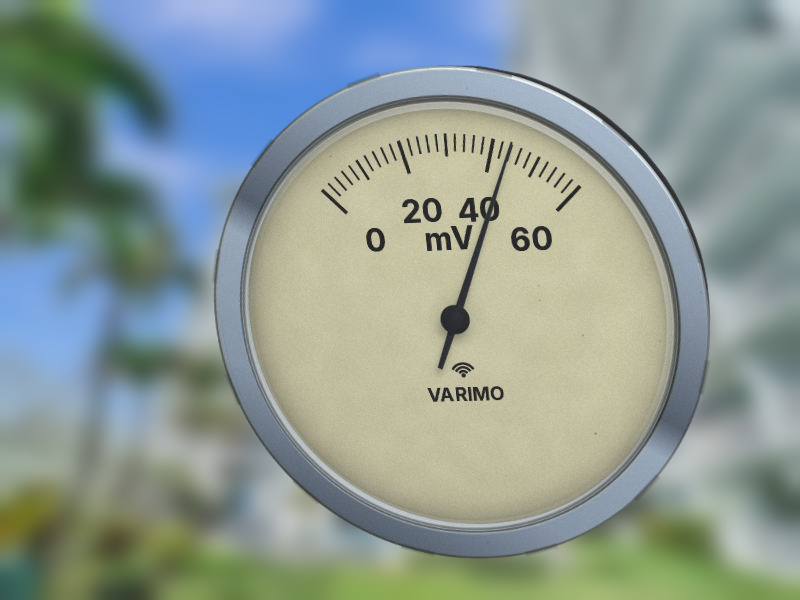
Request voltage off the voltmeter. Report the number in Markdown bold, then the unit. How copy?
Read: **44** mV
